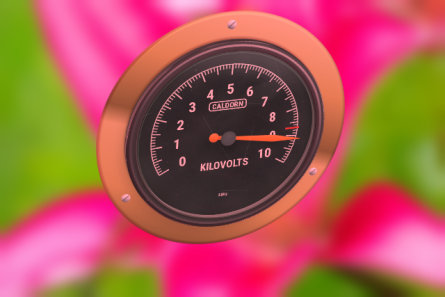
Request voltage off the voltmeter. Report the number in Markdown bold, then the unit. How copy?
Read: **9** kV
